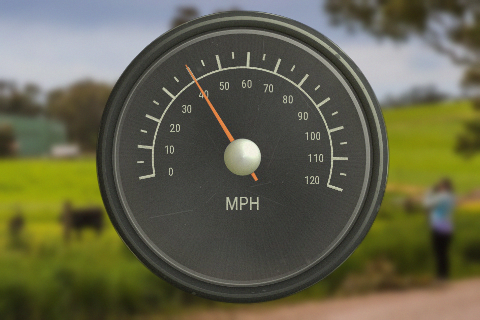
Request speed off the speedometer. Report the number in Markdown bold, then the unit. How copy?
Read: **40** mph
